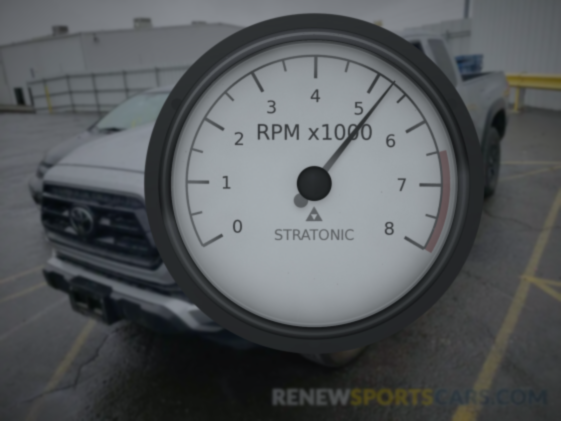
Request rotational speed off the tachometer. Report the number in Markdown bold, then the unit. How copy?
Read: **5250** rpm
